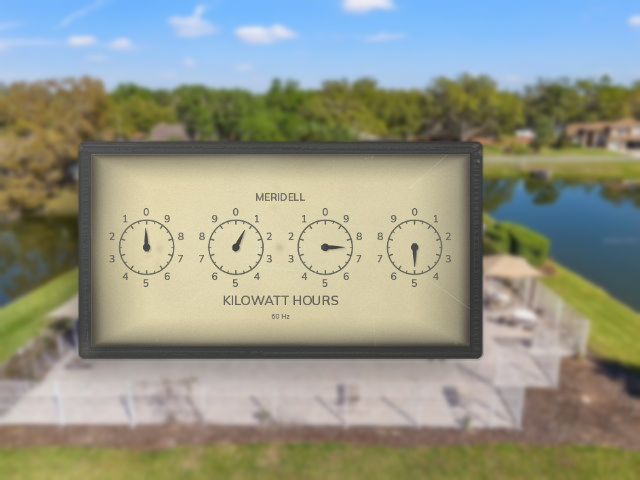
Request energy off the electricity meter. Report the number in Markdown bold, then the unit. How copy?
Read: **75** kWh
